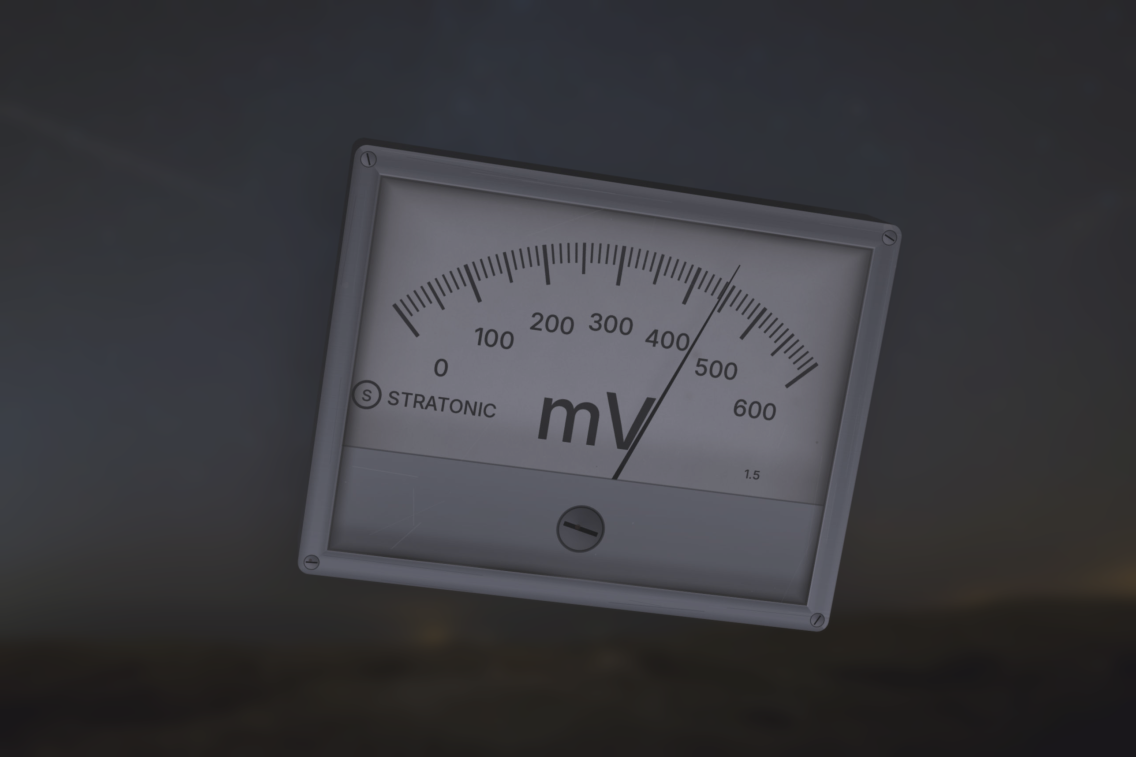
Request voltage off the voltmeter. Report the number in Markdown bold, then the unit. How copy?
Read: **440** mV
